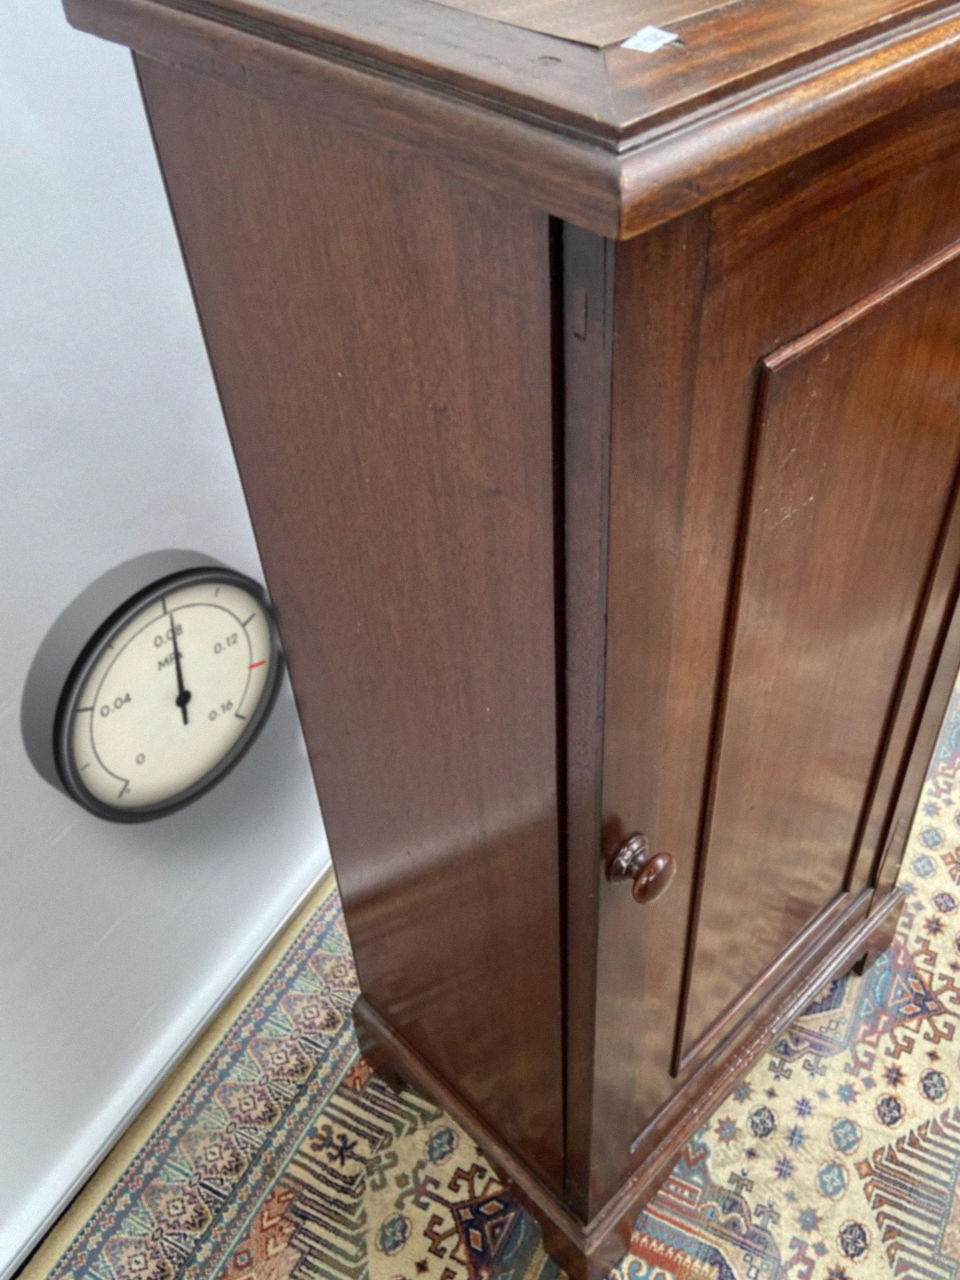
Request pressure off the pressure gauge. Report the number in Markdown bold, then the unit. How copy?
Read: **0.08** MPa
